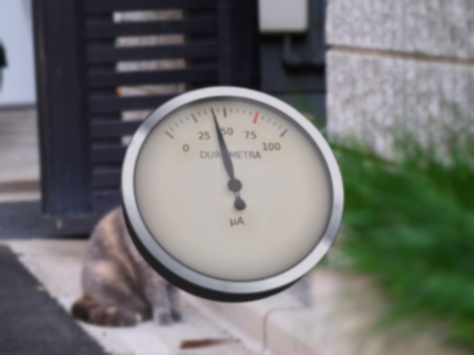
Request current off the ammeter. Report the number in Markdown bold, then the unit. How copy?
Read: **40** µA
